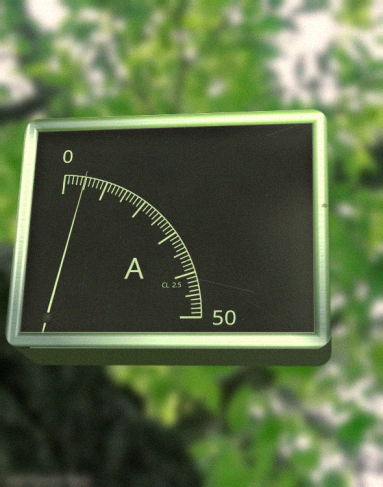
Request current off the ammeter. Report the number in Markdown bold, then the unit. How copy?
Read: **5** A
